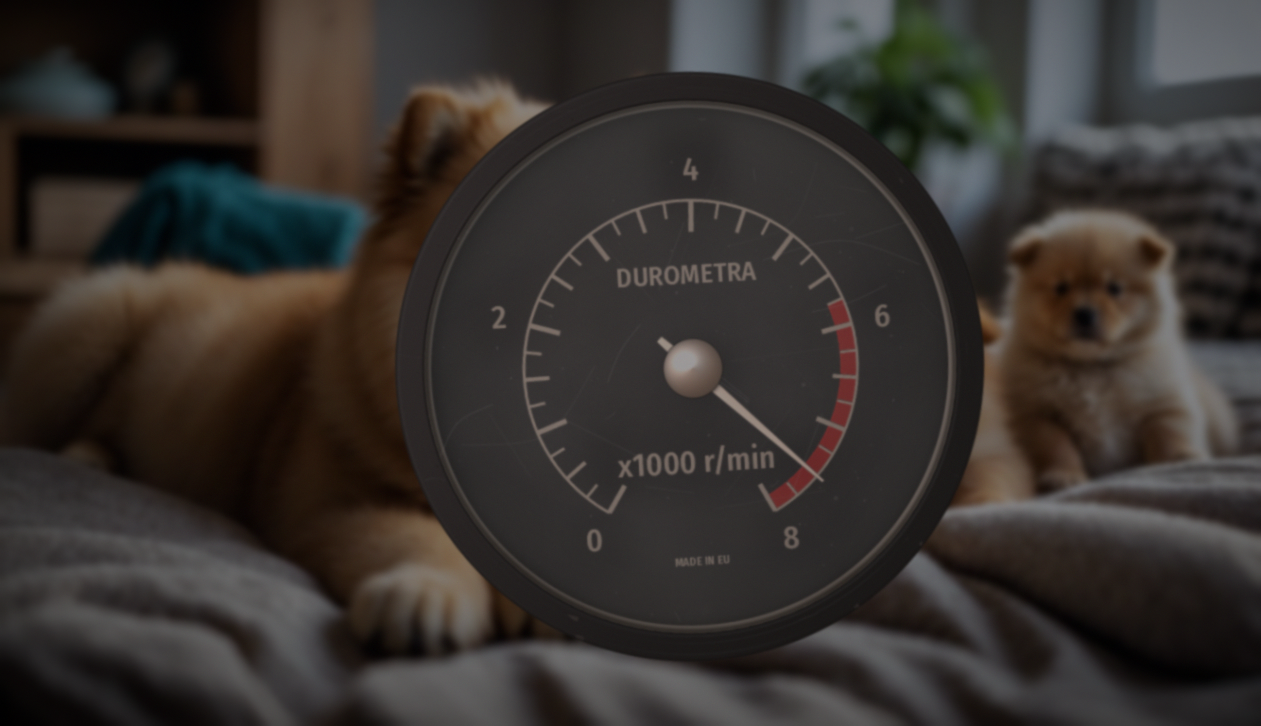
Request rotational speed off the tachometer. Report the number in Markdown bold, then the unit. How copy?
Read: **7500** rpm
